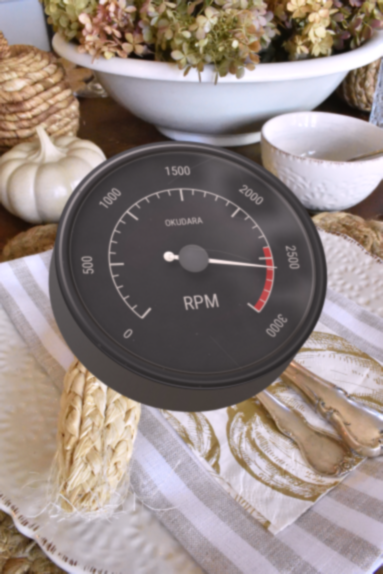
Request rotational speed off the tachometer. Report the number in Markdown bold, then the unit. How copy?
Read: **2600** rpm
